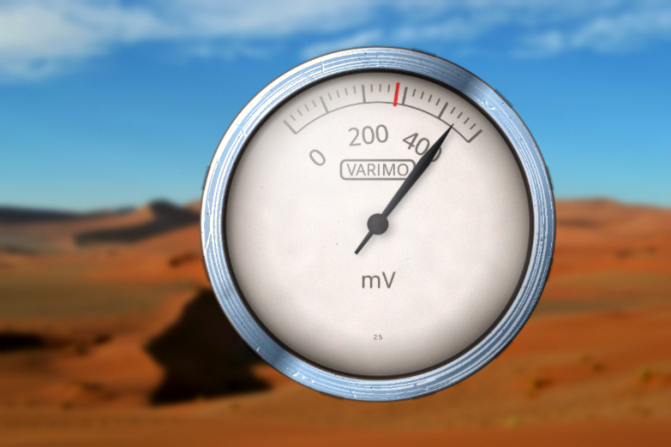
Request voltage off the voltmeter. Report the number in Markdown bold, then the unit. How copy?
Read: **440** mV
